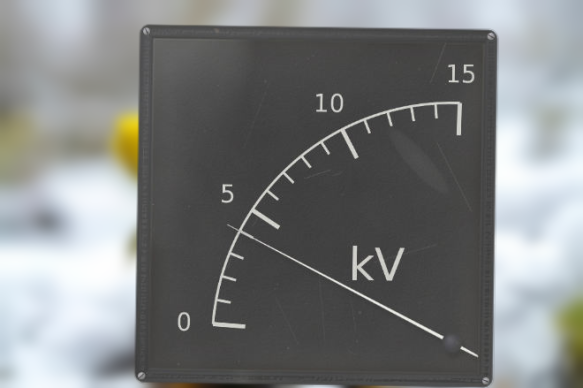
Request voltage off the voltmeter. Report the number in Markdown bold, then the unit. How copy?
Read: **4** kV
